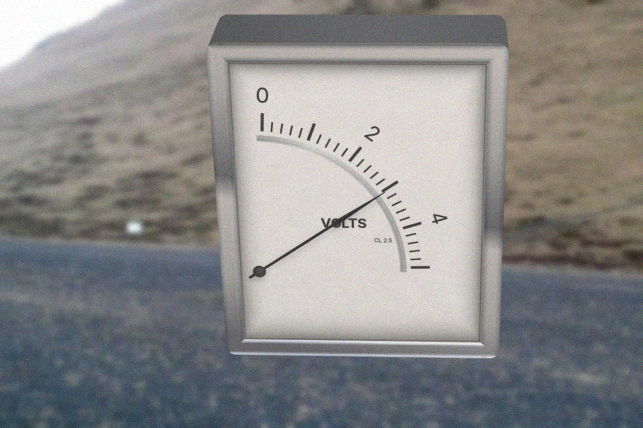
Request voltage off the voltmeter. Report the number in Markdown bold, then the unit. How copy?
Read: **3** V
